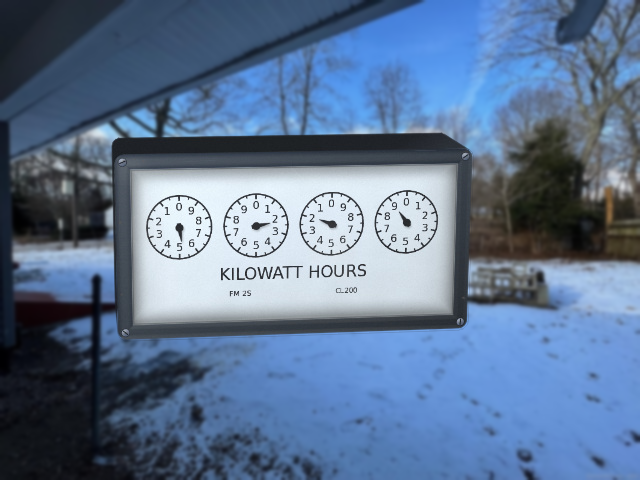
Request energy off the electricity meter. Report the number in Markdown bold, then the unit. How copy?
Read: **5219** kWh
